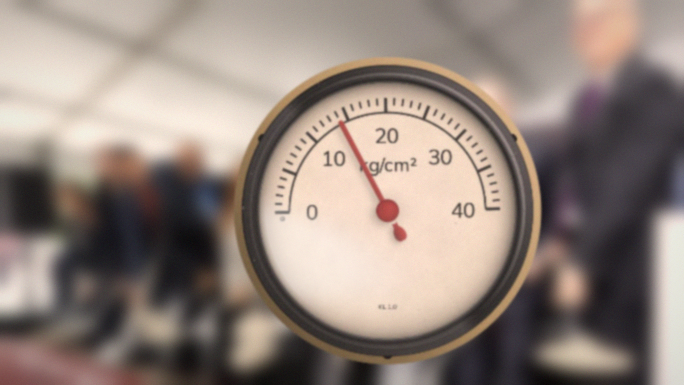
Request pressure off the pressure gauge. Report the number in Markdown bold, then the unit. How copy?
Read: **14** kg/cm²
